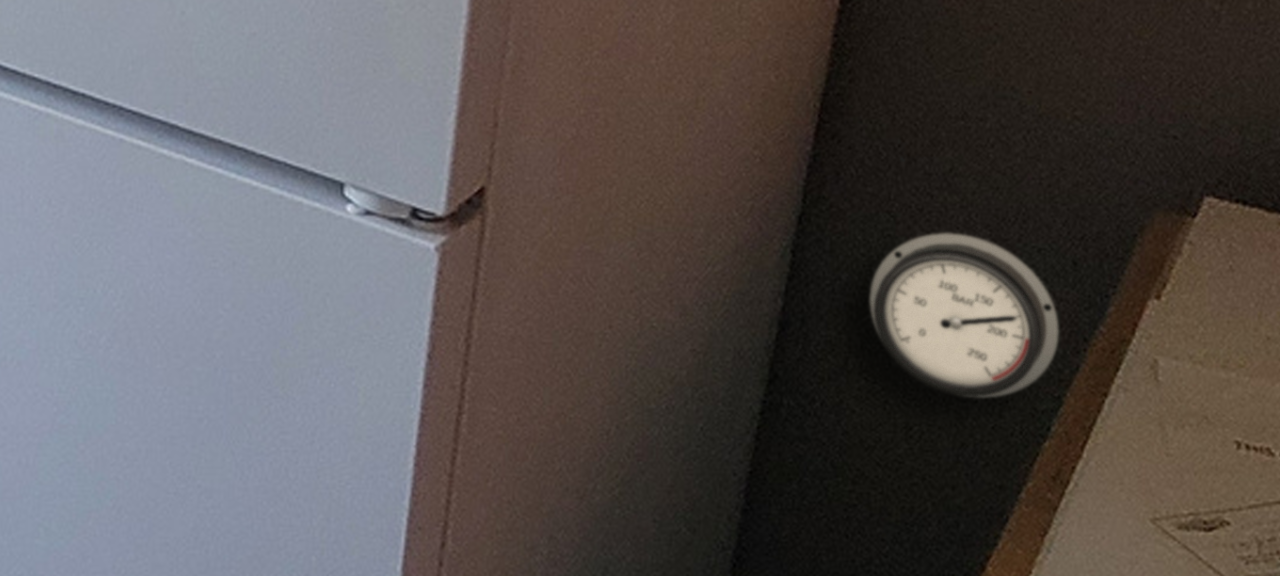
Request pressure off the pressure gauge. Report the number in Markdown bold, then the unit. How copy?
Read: **180** bar
